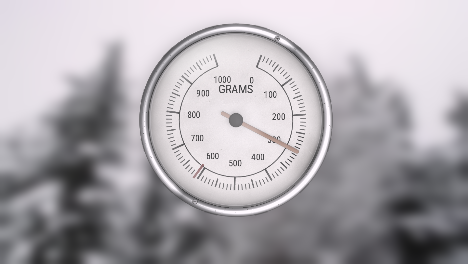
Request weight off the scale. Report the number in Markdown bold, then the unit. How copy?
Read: **300** g
